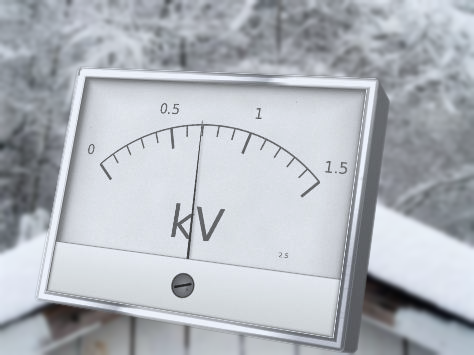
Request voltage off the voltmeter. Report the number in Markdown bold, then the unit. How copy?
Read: **0.7** kV
